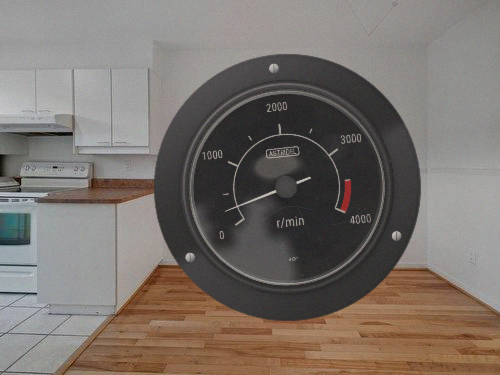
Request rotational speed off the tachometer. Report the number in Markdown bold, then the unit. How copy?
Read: **250** rpm
